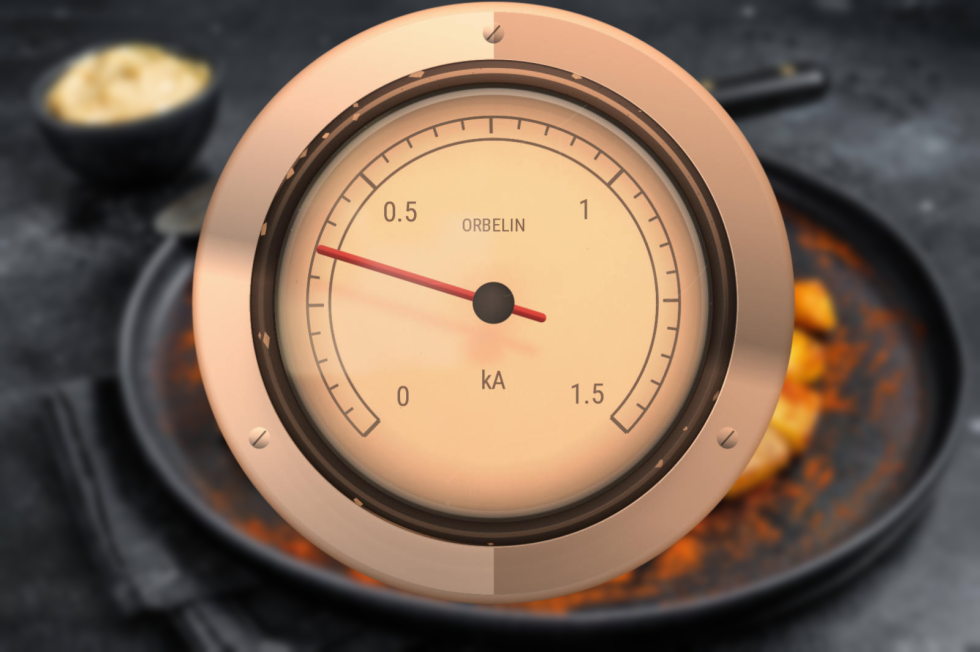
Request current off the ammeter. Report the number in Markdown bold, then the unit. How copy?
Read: **0.35** kA
